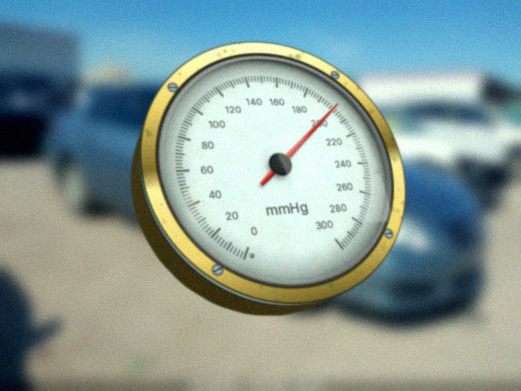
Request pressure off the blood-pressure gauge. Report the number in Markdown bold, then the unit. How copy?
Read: **200** mmHg
